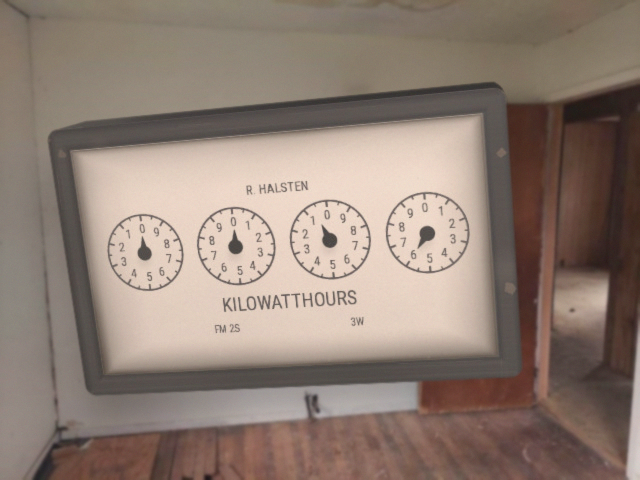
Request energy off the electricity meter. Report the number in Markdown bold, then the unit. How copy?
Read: **6** kWh
